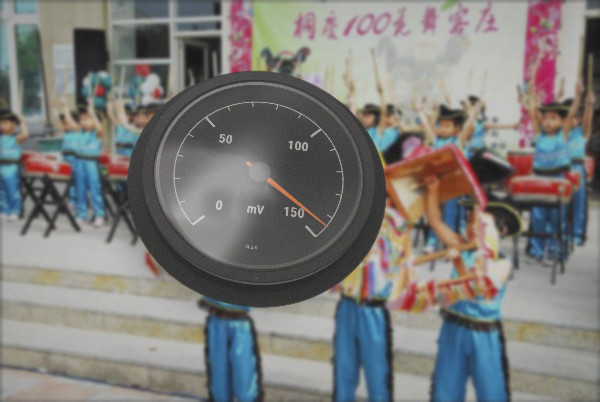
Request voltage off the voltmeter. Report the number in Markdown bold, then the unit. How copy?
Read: **145** mV
